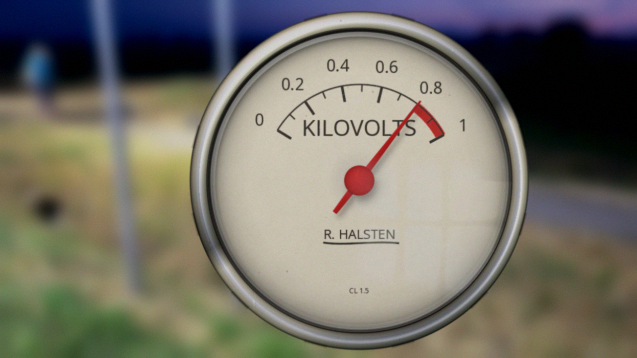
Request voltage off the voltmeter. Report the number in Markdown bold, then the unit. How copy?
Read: **0.8** kV
